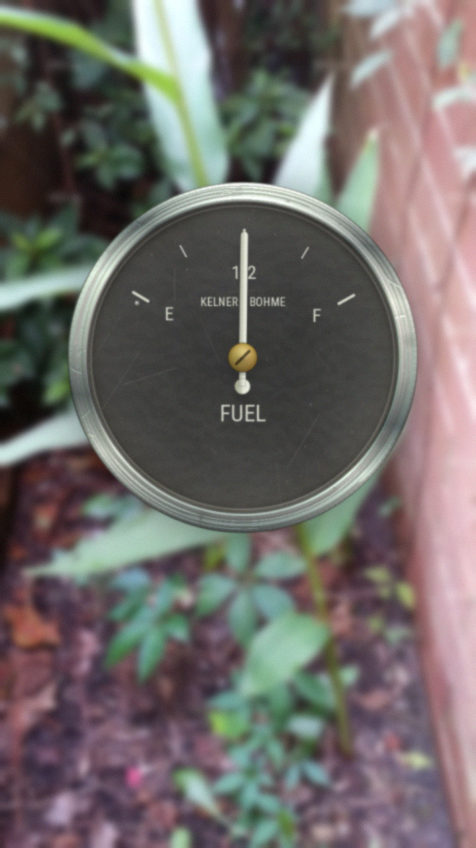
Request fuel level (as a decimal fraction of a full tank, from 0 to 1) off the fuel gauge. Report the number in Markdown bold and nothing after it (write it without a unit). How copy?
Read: **0.5**
